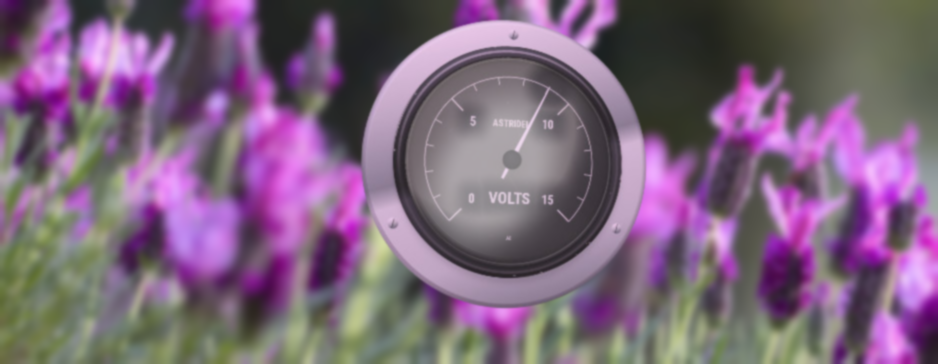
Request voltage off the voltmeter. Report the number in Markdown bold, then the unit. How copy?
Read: **9** V
